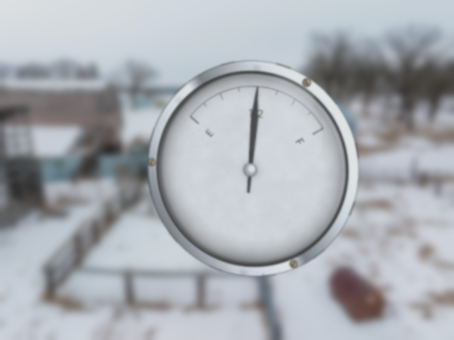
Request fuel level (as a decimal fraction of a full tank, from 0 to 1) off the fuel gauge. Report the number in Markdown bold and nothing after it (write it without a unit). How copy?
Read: **0.5**
